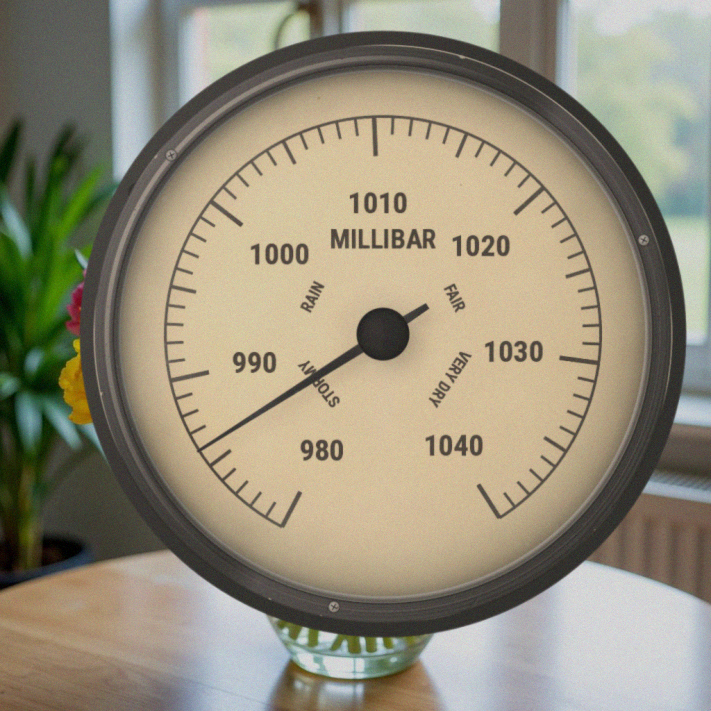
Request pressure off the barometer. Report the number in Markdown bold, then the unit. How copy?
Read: **986** mbar
